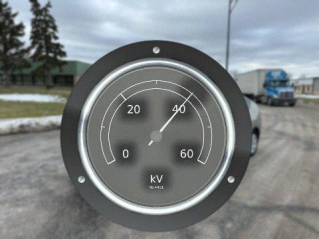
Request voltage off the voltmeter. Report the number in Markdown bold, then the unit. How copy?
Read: **40** kV
